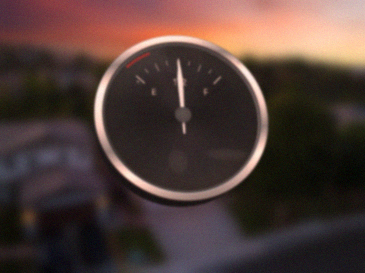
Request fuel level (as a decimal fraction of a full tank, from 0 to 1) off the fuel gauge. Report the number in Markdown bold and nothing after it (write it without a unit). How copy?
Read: **0.5**
